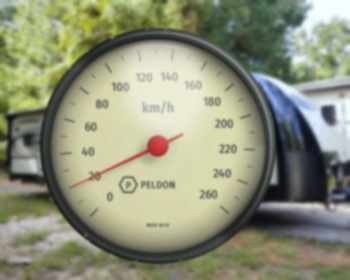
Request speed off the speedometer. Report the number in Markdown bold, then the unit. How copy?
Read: **20** km/h
